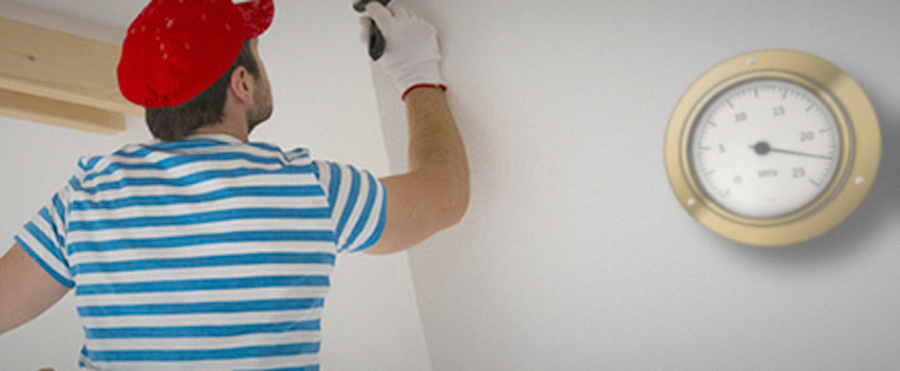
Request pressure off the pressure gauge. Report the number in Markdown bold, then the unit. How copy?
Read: **22.5** MPa
